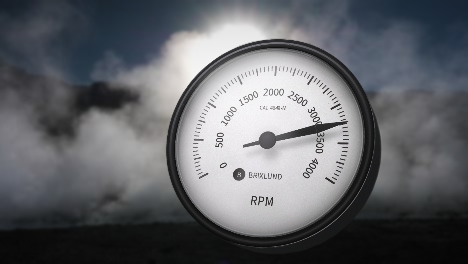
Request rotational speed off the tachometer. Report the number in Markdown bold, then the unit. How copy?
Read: **3250** rpm
